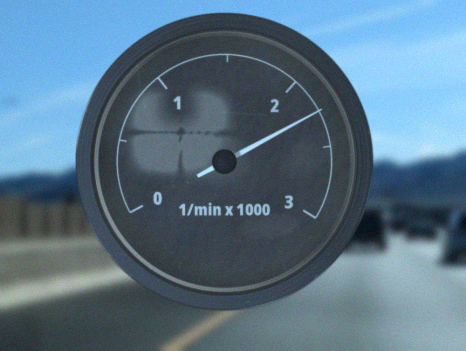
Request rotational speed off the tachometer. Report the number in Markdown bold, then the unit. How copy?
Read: **2250** rpm
